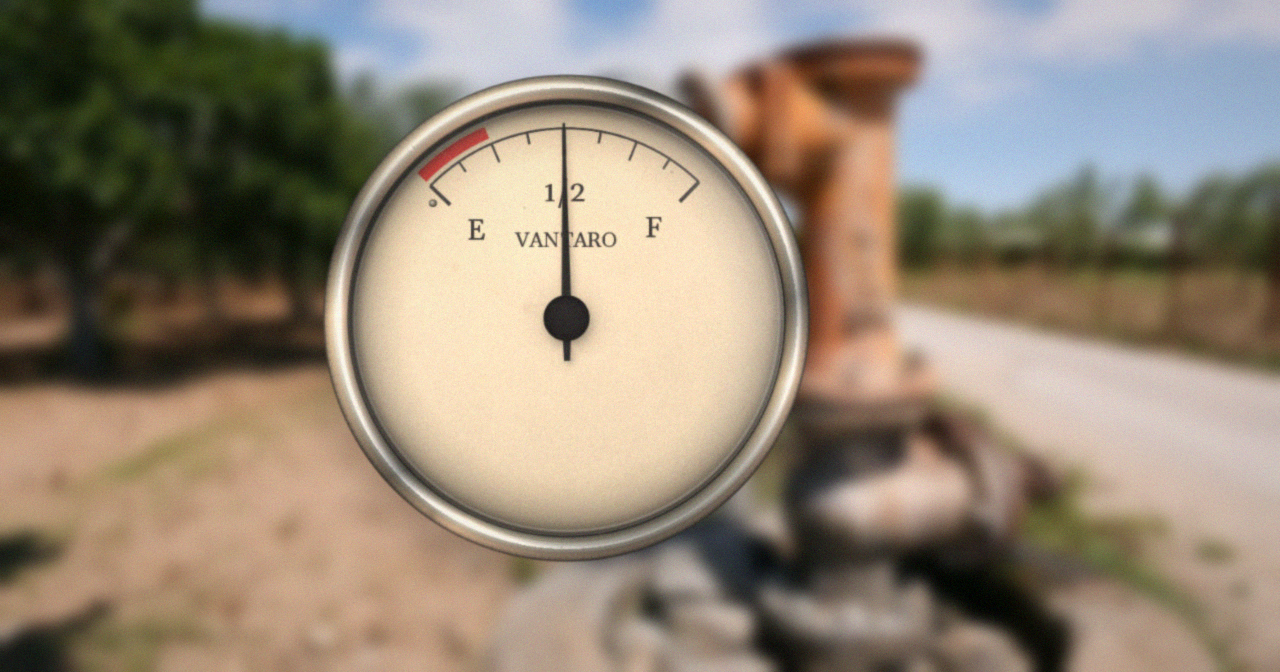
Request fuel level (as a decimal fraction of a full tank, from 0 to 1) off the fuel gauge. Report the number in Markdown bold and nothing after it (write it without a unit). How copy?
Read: **0.5**
